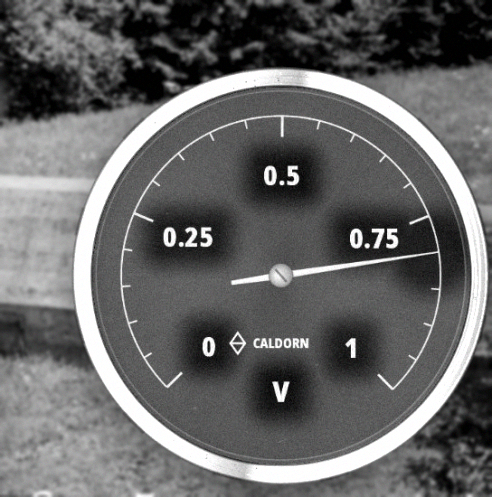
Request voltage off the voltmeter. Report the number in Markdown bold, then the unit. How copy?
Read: **0.8** V
